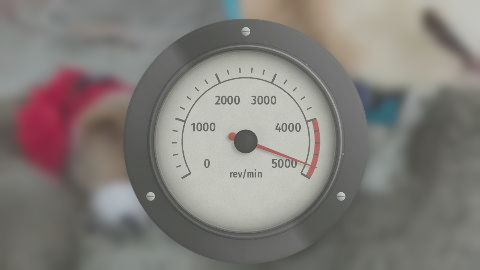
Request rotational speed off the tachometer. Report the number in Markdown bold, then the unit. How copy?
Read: **4800** rpm
